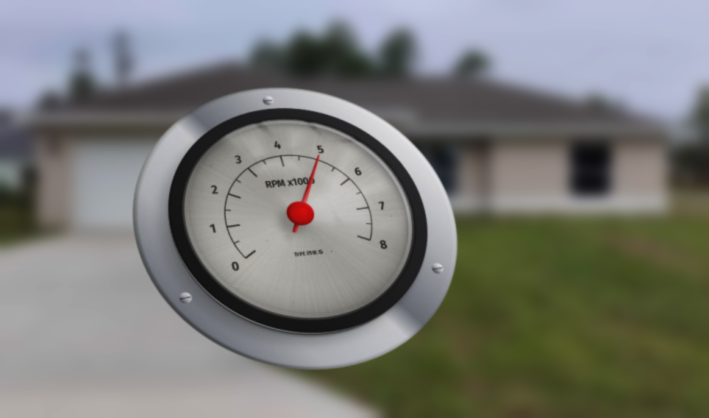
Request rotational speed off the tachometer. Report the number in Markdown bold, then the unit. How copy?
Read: **5000** rpm
